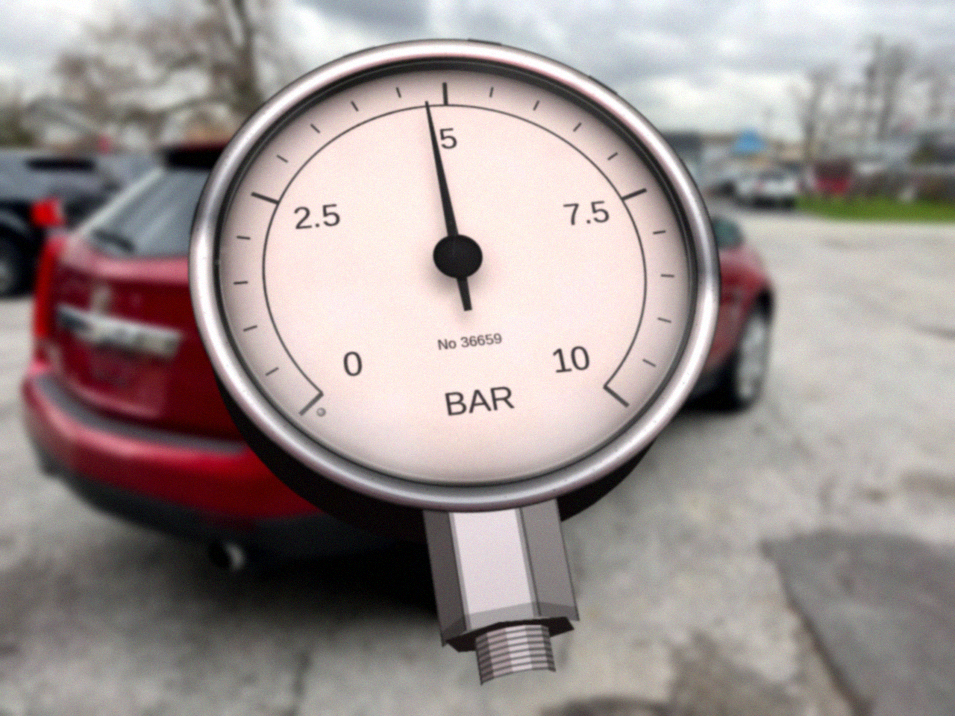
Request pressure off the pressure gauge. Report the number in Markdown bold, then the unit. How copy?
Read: **4.75** bar
